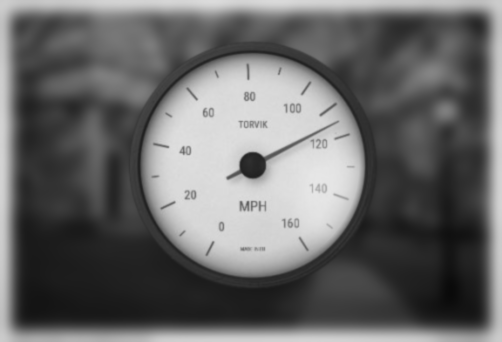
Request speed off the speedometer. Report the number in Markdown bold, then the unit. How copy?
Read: **115** mph
